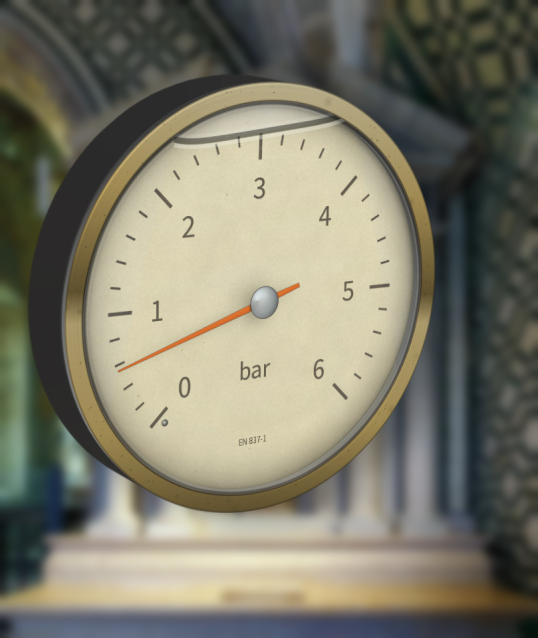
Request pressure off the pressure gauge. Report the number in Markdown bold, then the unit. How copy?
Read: **0.6** bar
